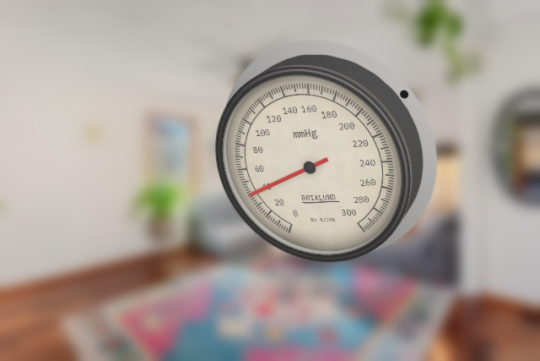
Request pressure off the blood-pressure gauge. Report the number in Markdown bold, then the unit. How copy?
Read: **40** mmHg
